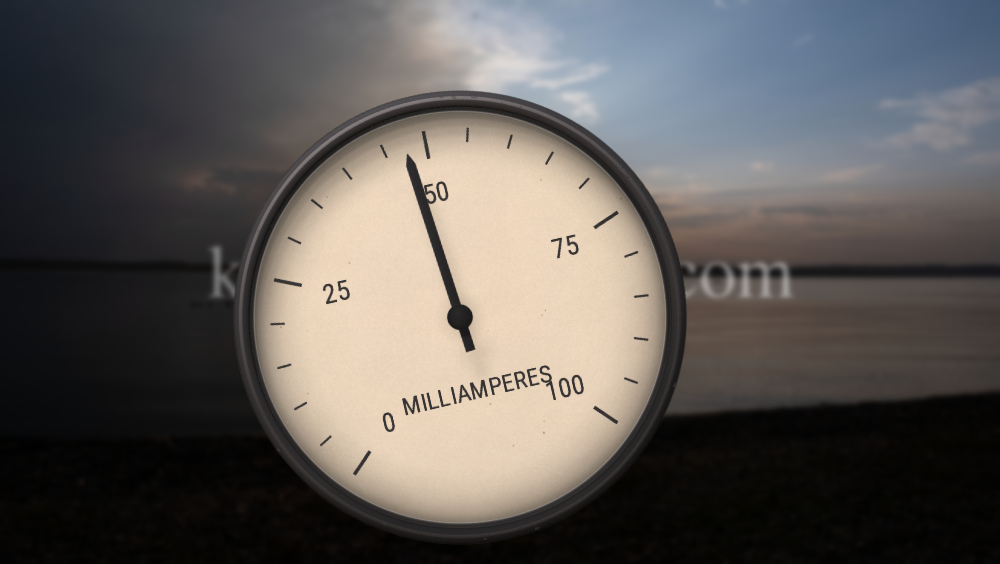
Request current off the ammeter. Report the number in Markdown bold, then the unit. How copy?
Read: **47.5** mA
